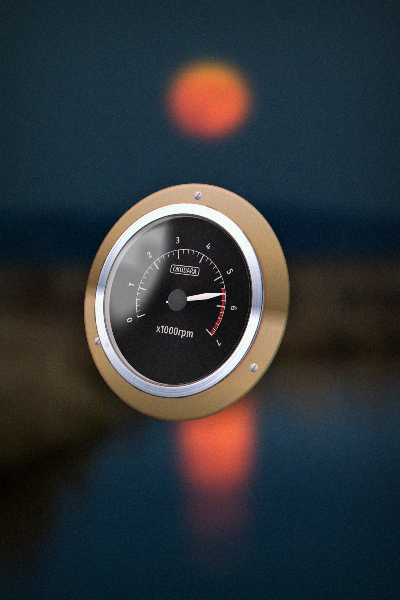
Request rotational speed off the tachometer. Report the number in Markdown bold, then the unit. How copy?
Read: **5600** rpm
